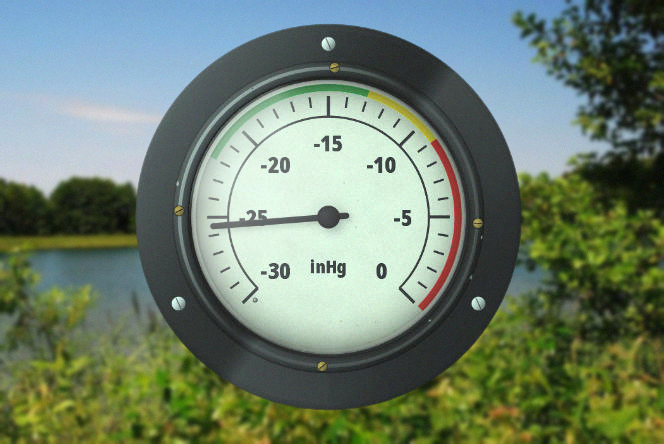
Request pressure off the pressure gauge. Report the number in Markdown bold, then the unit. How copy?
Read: **-25.5** inHg
